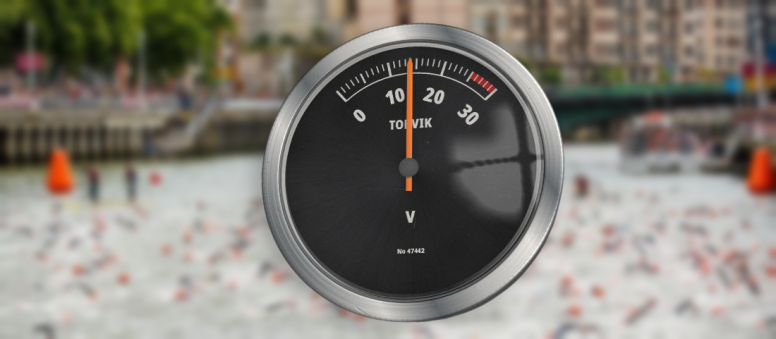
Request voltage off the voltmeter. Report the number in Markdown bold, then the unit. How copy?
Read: **14** V
